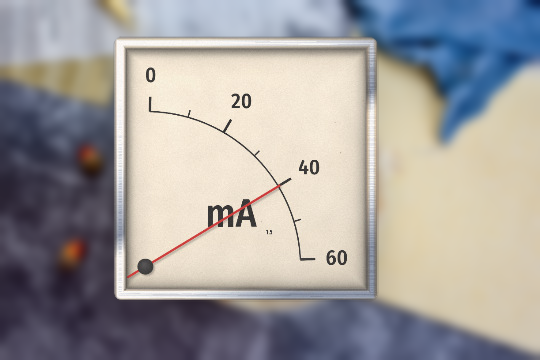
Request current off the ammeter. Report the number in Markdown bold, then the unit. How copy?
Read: **40** mA
